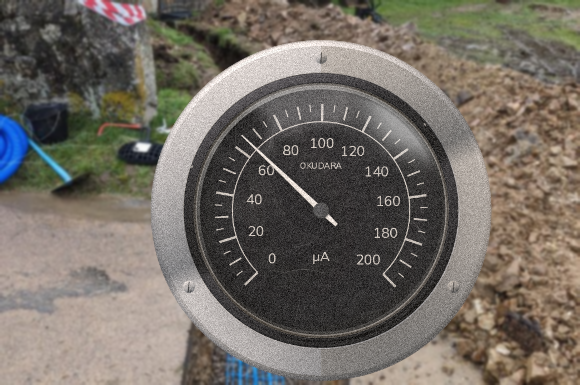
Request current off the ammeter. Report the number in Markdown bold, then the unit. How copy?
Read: **65** µA
